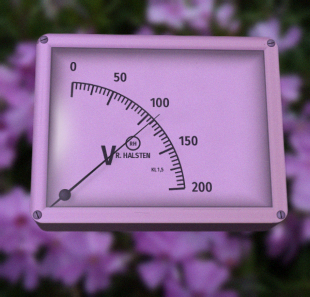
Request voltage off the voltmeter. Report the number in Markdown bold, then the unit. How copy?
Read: **110** V
